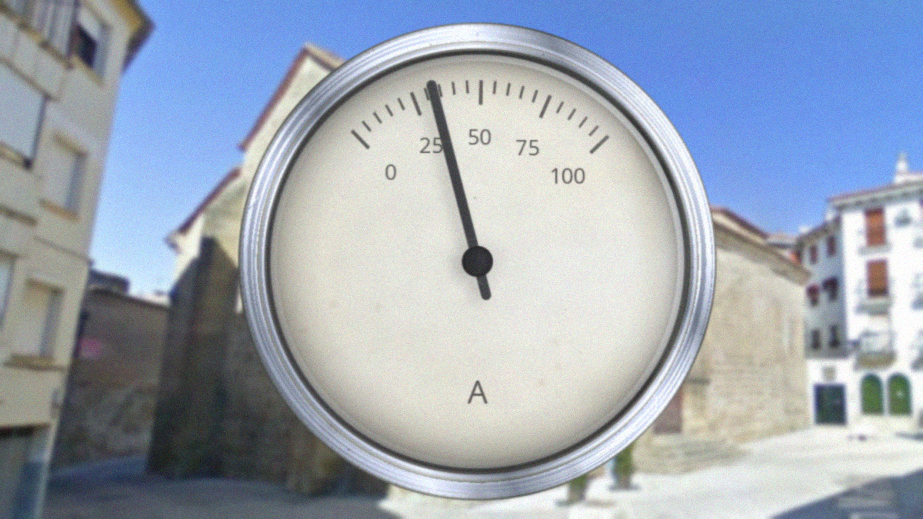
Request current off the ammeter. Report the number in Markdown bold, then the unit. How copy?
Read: **32.5** A
